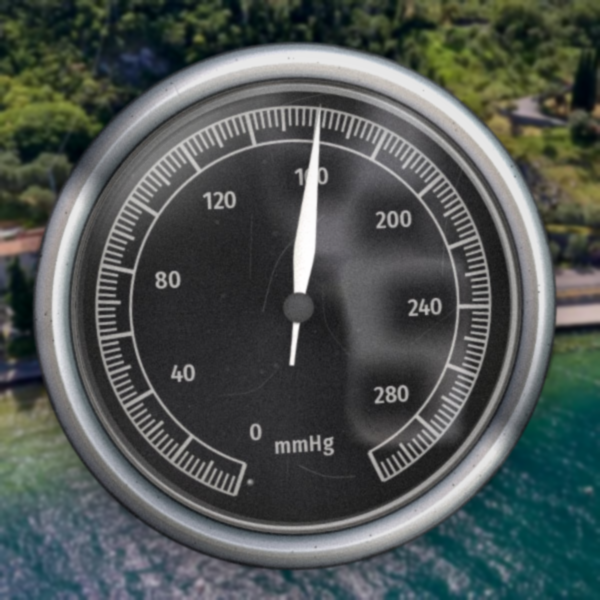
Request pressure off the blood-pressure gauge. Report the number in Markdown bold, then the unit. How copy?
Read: **160** mmHg
